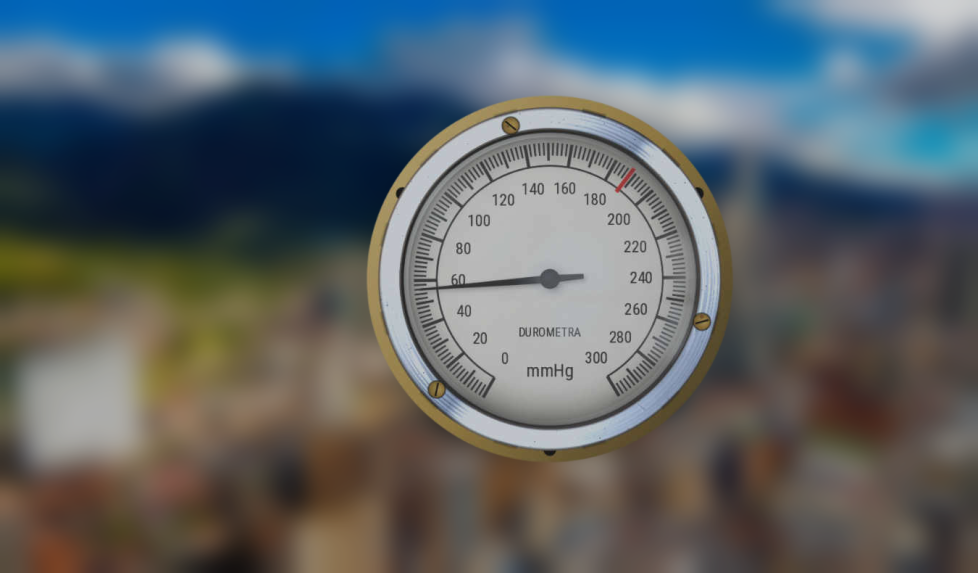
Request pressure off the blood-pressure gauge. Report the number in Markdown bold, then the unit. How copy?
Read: **56** mmHg
